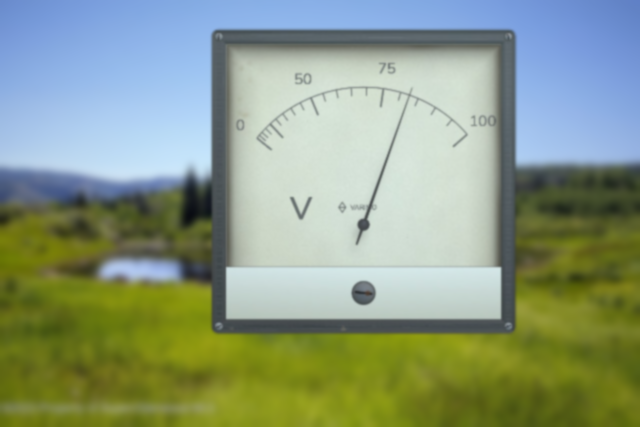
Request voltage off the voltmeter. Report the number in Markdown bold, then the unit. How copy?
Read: **82.5** V
